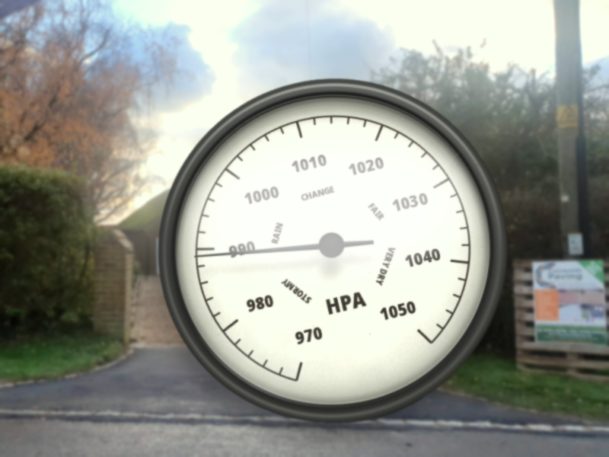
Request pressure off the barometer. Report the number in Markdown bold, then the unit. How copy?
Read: **989** hPa
